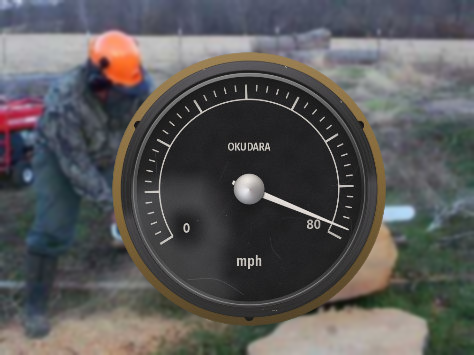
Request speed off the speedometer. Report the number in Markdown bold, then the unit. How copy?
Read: **78** mph
